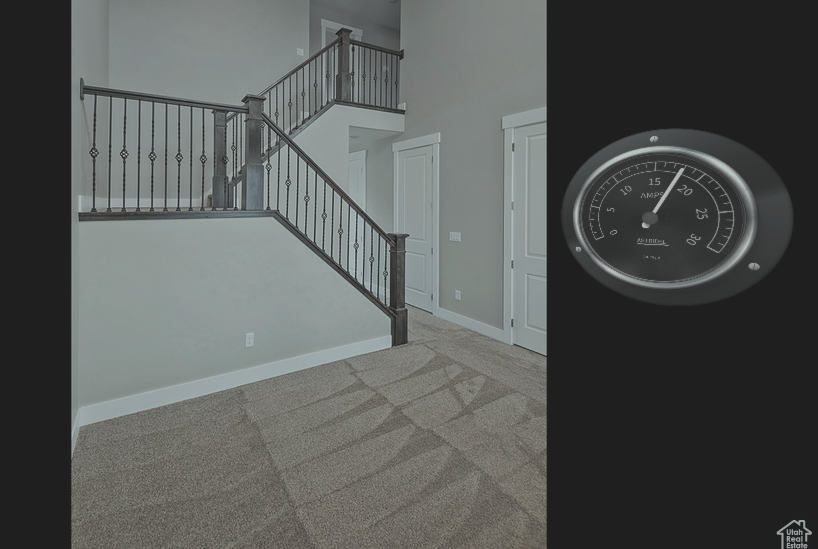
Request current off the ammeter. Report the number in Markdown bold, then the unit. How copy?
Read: **18** A
